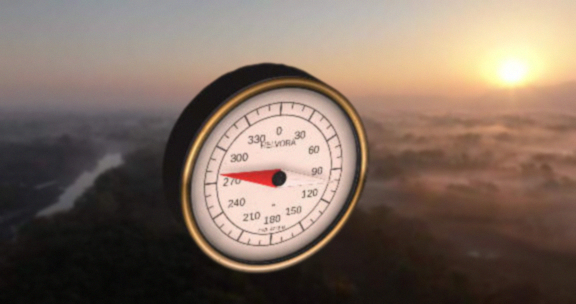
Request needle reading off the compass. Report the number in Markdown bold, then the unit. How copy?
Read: **280** °
